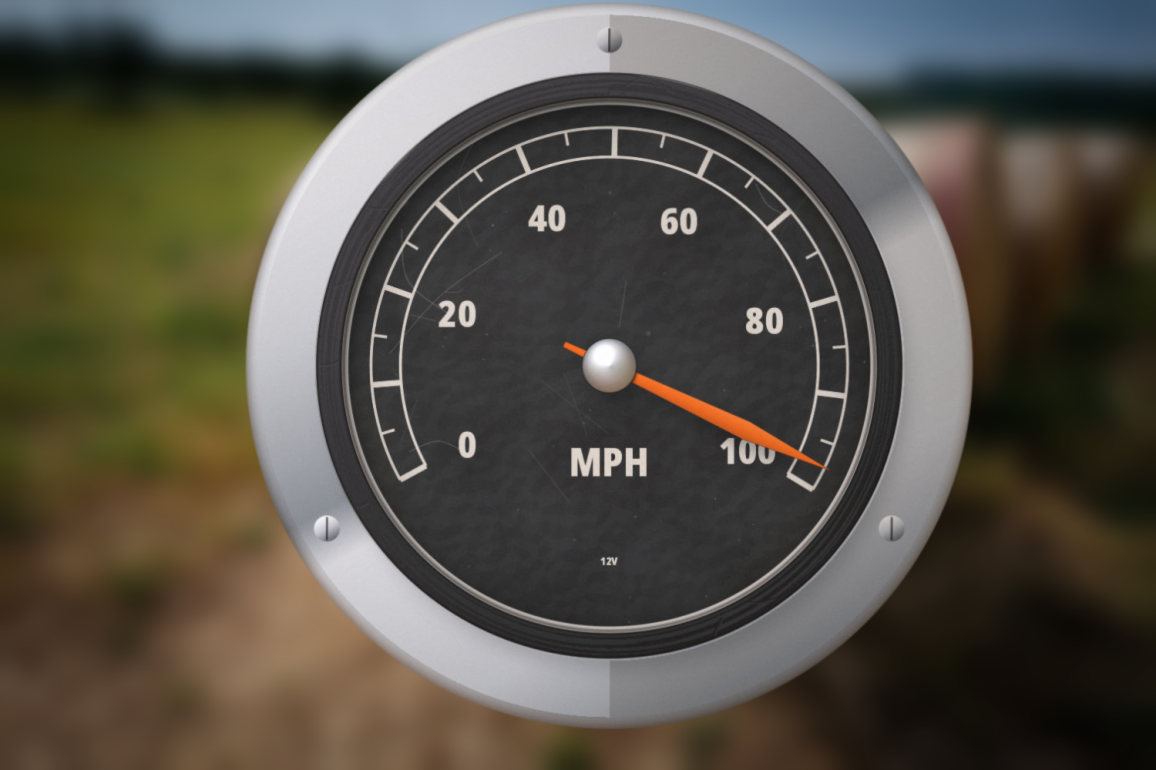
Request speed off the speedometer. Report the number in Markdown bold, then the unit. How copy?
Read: **97.5** mph
